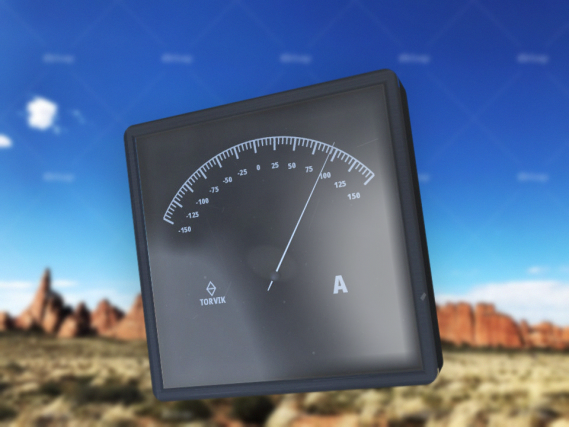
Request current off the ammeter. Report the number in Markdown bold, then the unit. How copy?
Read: **95** A
